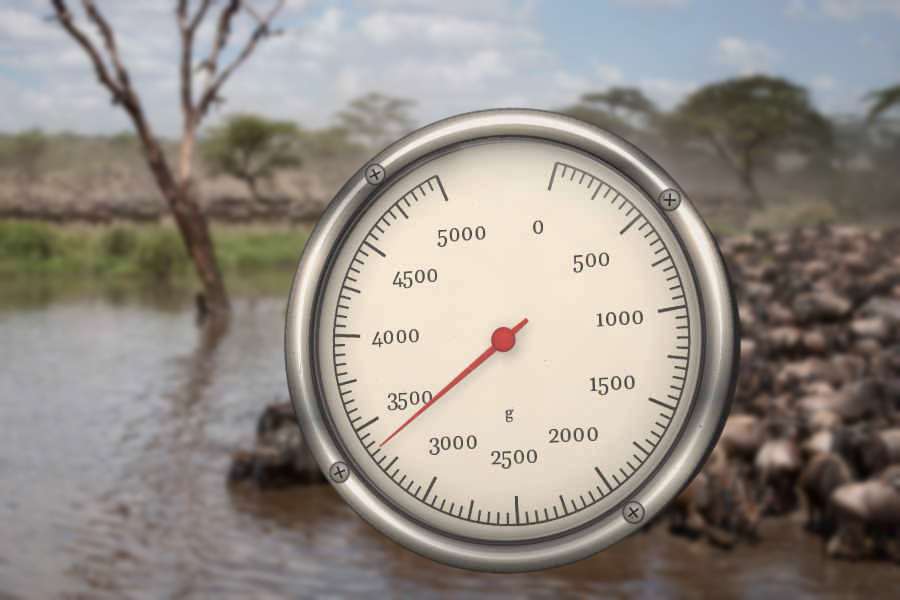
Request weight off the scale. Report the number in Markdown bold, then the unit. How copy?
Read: **3350** g
